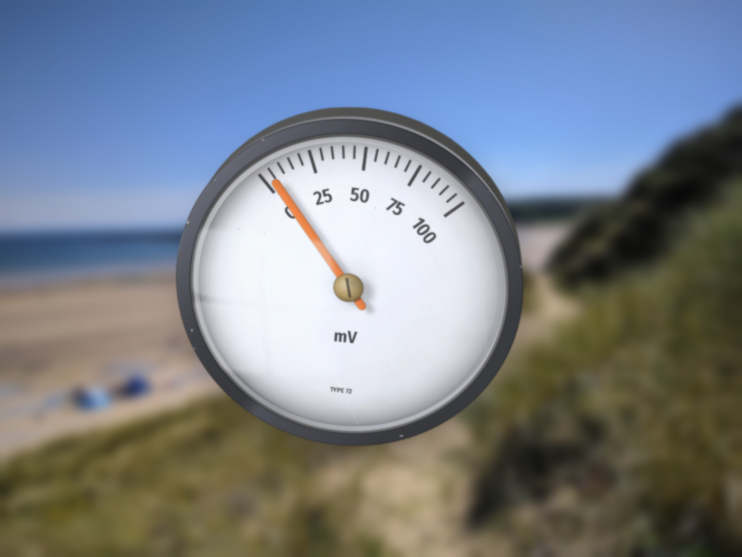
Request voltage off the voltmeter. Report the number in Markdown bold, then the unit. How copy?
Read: **5** mV
